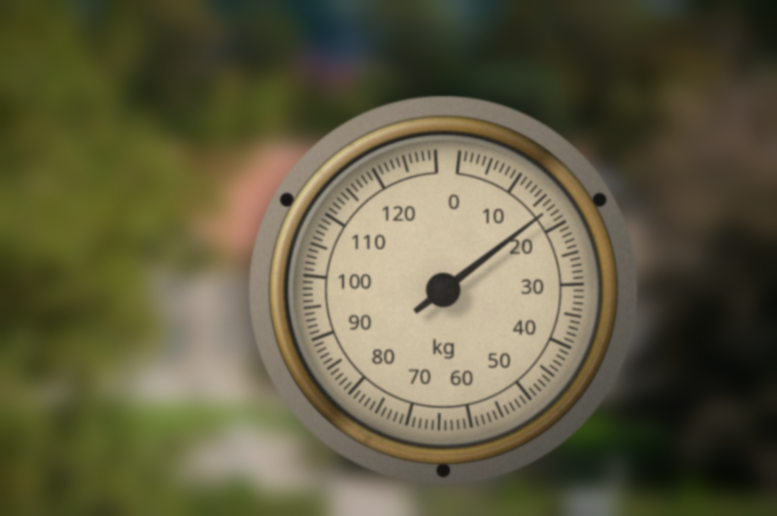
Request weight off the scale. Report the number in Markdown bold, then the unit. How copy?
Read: **17** kg
